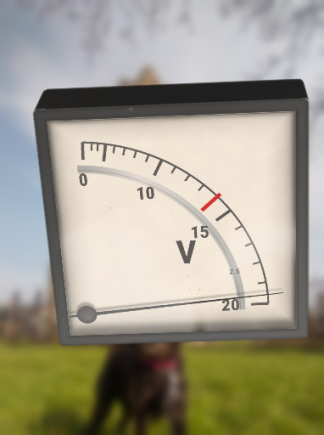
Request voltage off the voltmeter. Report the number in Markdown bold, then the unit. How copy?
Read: **19.5** V
